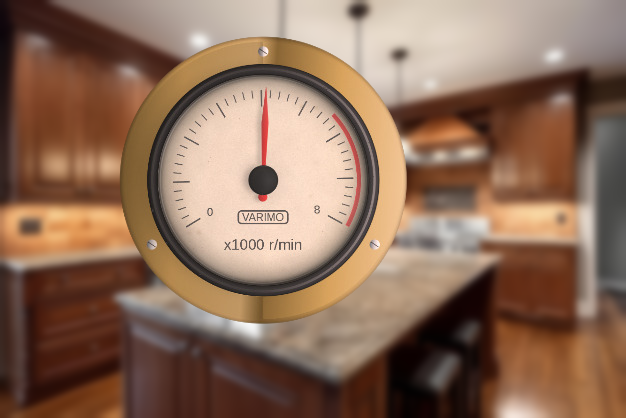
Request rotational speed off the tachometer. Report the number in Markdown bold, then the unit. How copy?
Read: **4100** rpm
